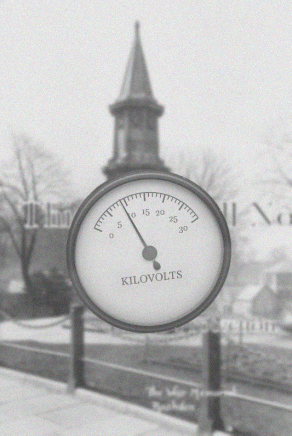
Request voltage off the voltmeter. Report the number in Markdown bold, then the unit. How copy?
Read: **9** kV
